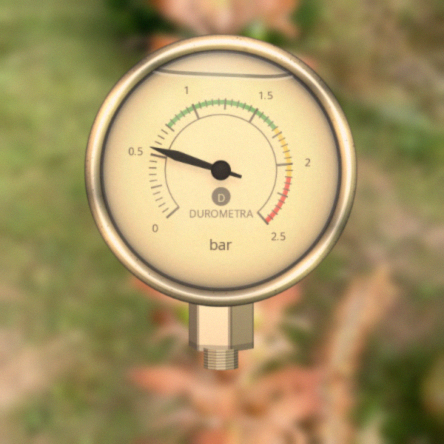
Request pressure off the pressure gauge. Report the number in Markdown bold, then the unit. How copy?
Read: **0.55** bar
